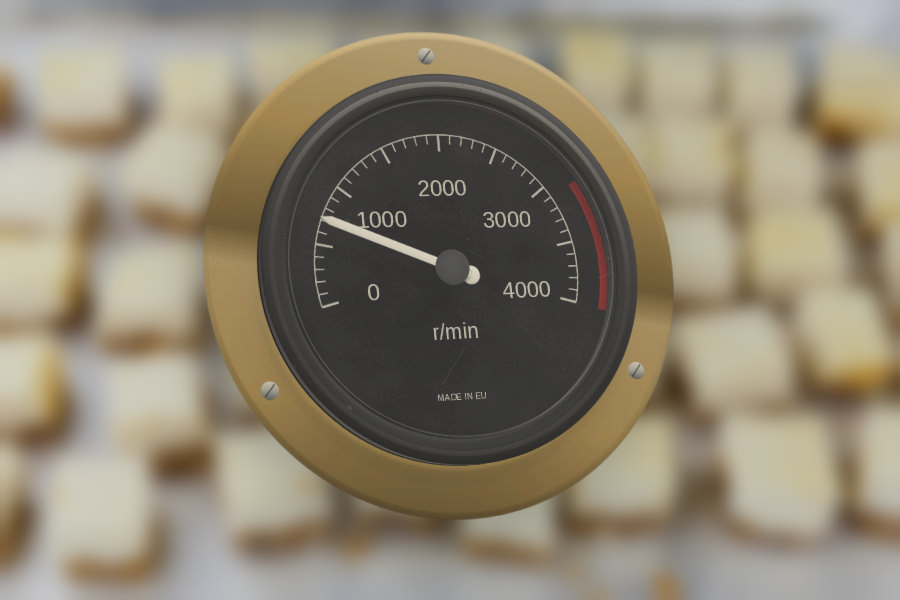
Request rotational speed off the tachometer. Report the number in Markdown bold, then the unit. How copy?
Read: **700** rpm
